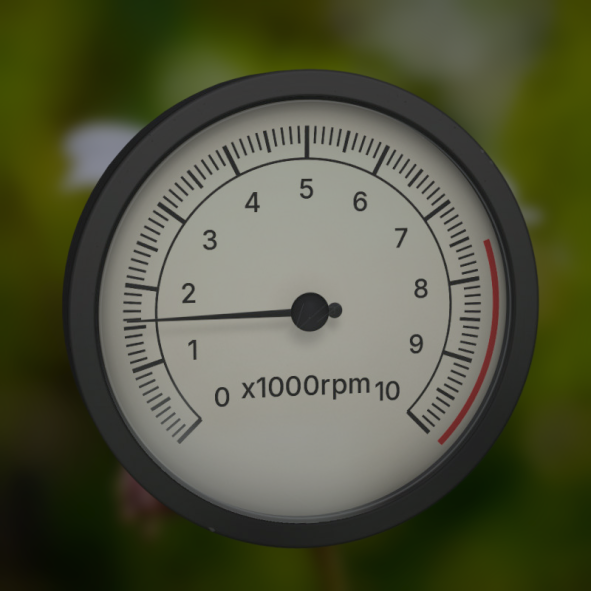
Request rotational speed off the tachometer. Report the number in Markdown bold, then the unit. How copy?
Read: **1600** rpm
